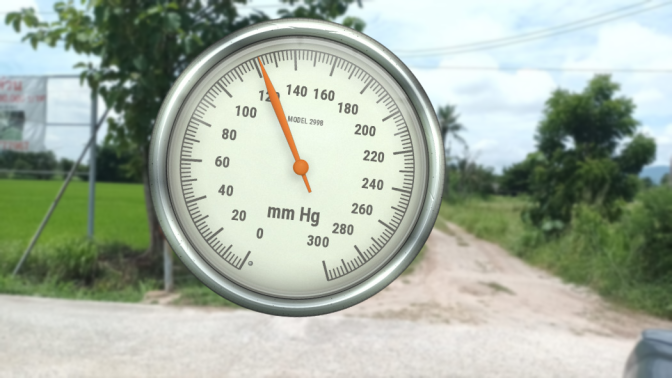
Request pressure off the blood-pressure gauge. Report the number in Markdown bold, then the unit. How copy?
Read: **122** mmHg
